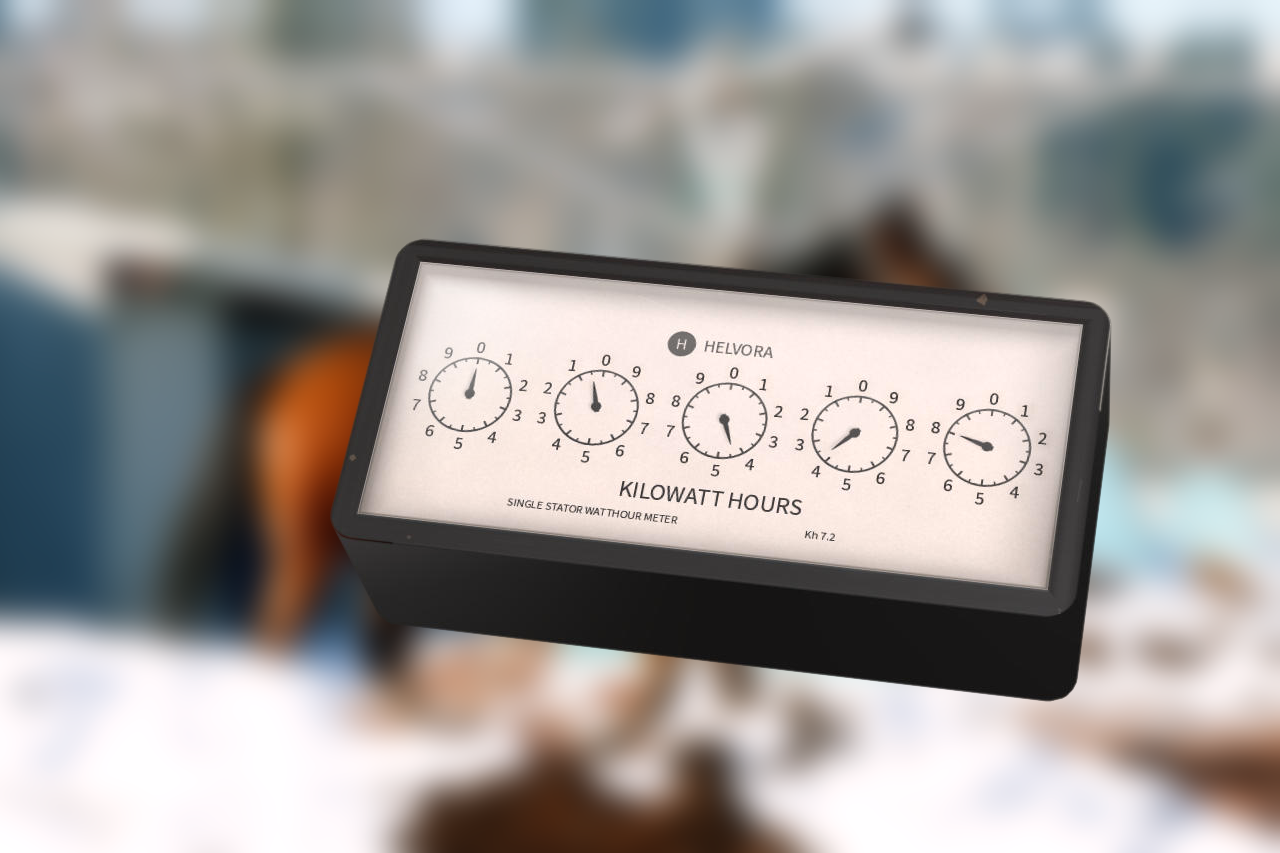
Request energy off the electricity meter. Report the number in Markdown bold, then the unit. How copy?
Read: **438** kWh
